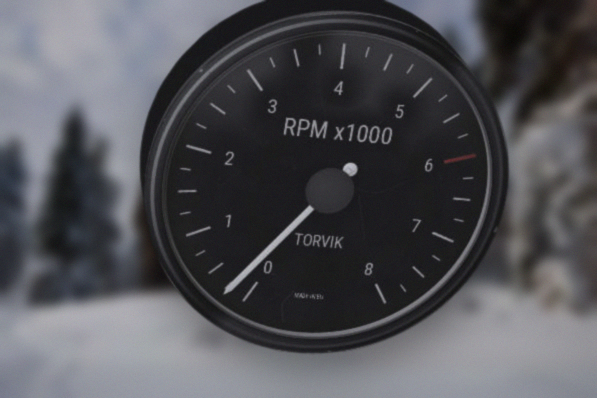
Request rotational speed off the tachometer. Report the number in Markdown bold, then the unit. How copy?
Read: **250** rpm
